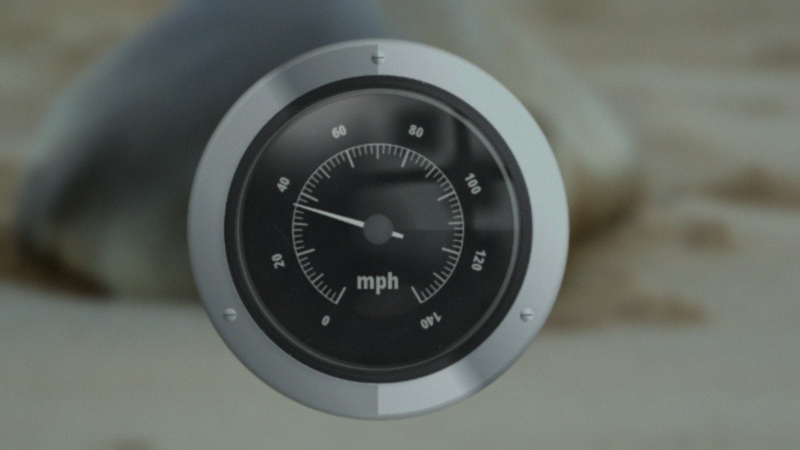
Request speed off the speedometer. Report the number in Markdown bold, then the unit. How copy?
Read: **36** mph
